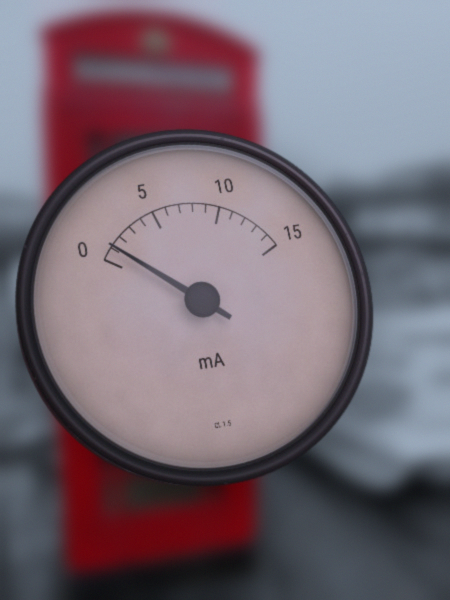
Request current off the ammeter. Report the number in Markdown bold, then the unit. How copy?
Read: **1** mA
